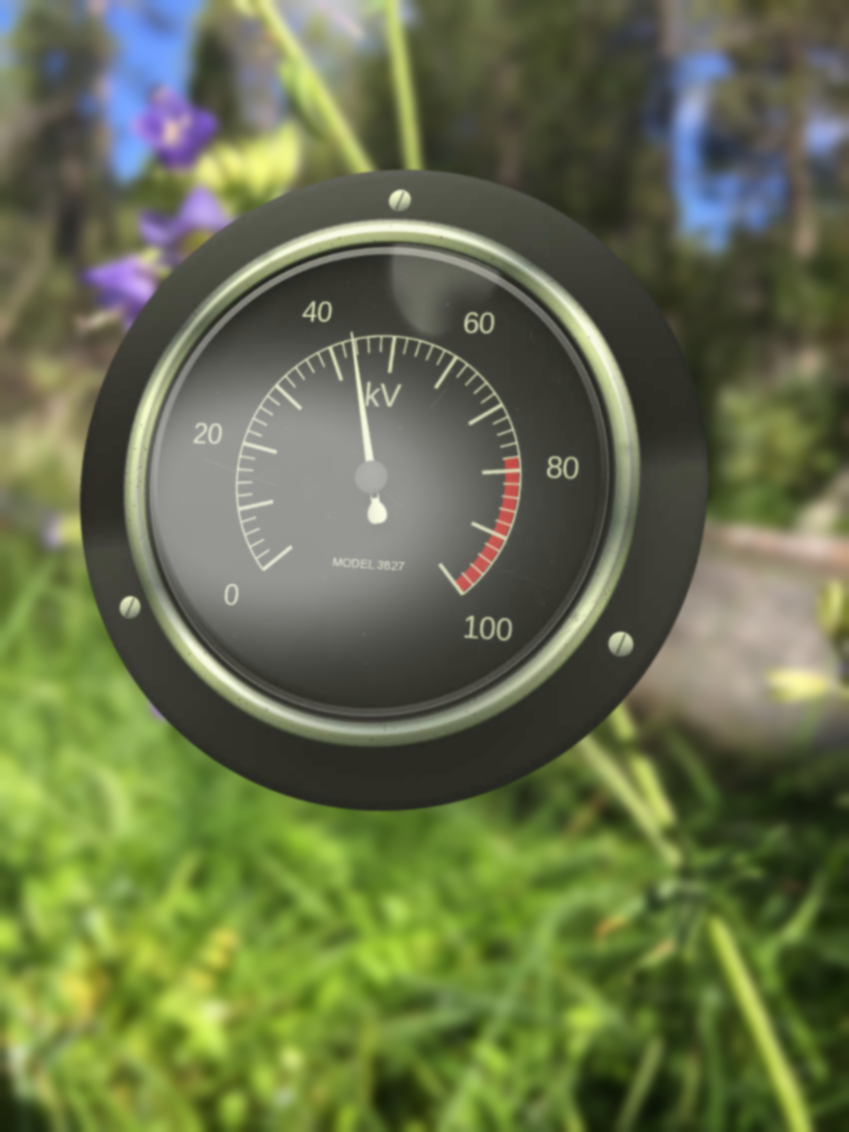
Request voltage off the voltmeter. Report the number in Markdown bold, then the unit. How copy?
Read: **44** kV
